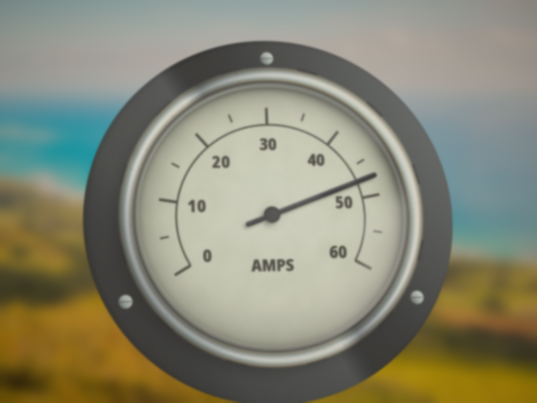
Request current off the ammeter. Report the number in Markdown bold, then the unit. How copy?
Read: **47.5** A
